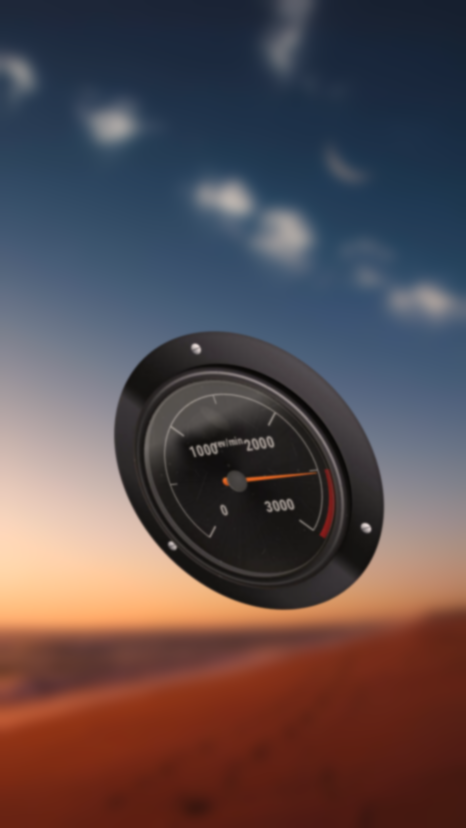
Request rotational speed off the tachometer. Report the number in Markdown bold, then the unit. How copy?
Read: **2500** rpm
